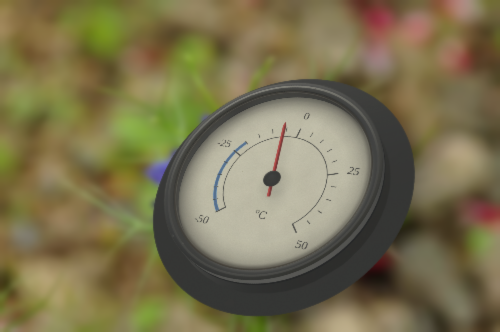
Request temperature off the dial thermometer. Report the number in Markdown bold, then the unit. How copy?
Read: **-5** °C
